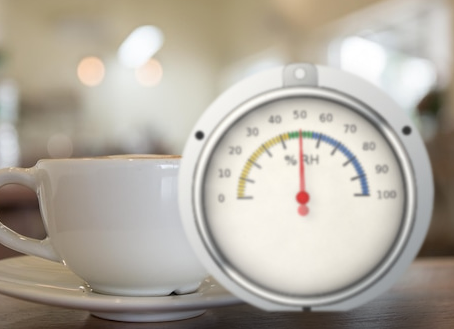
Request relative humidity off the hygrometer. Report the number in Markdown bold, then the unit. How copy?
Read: **50** %
